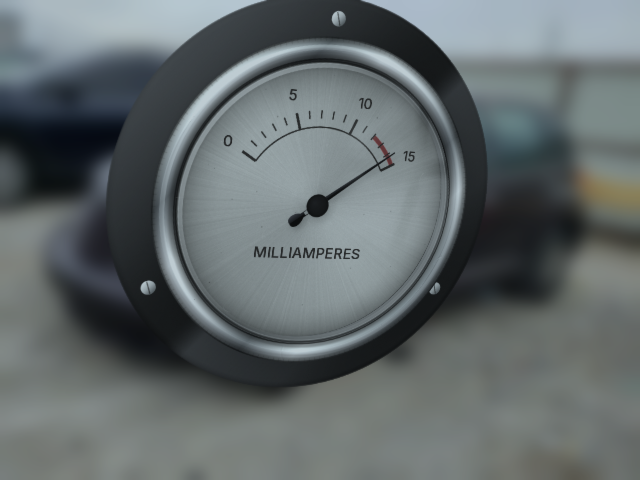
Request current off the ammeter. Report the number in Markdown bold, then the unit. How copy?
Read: **14** mA
